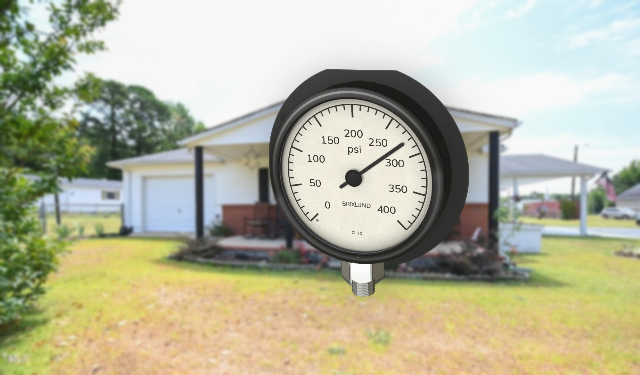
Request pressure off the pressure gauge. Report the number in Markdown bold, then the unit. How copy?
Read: **280** psi
